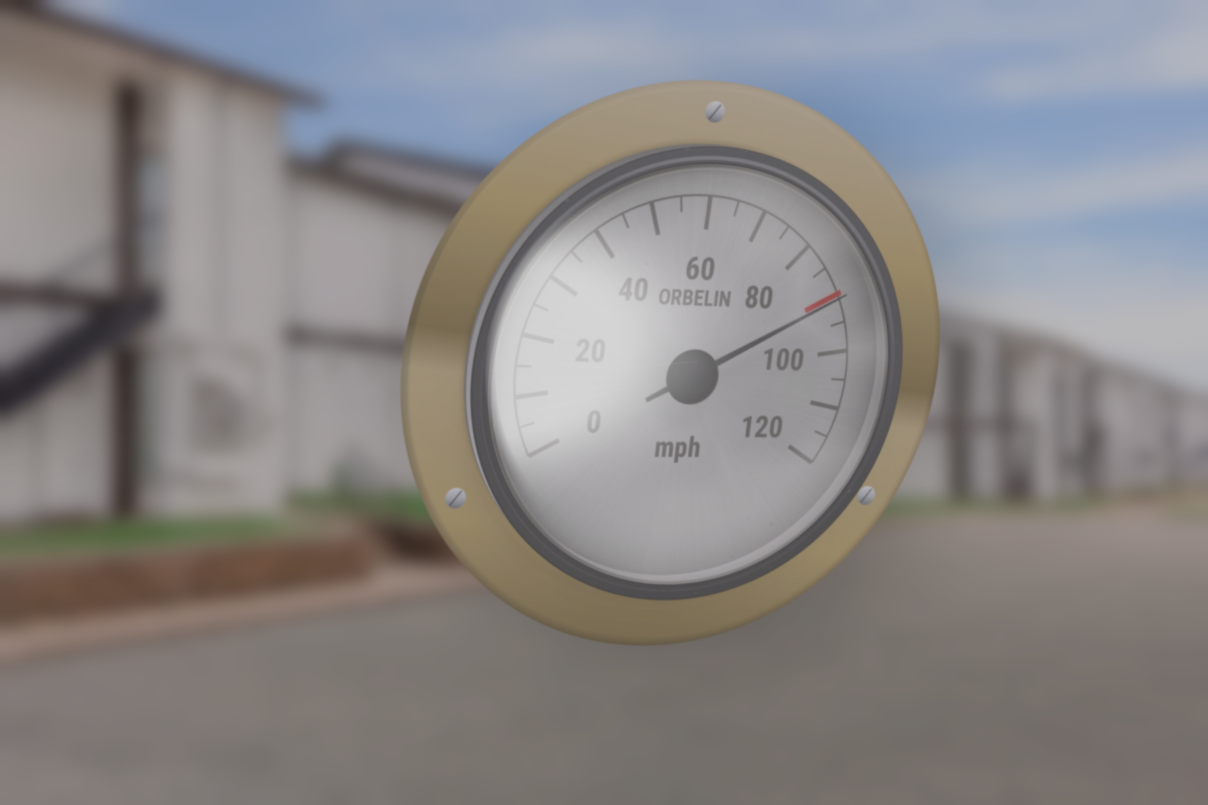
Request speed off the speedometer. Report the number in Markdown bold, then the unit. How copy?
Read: **90** mph
